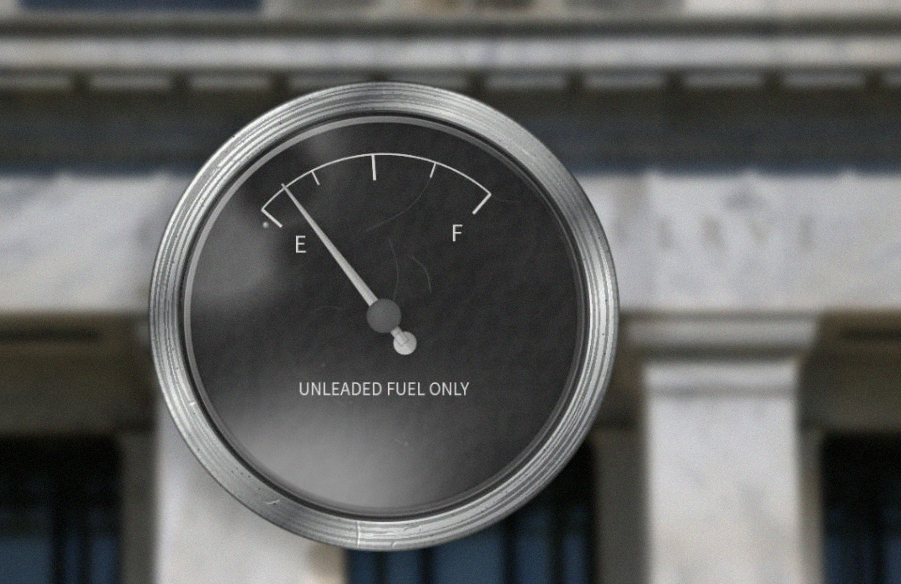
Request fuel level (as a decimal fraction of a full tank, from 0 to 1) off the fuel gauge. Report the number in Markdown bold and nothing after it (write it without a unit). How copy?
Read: **0.125**
